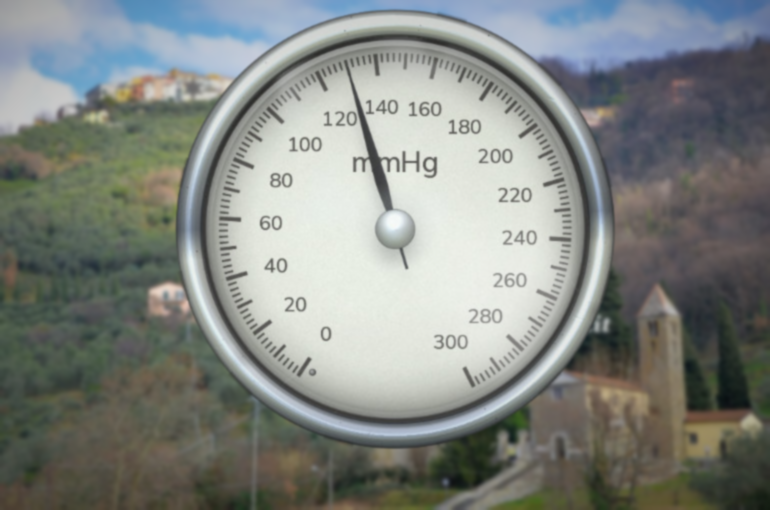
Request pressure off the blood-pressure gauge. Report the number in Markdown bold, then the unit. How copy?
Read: **130** mmHg
